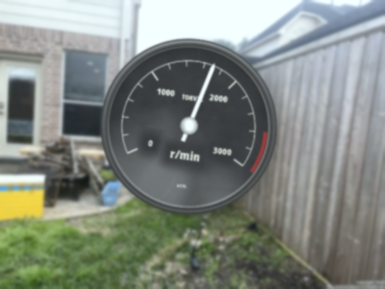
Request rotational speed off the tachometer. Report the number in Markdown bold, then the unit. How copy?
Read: **1700** rpm
